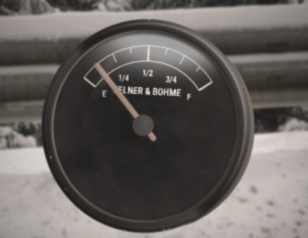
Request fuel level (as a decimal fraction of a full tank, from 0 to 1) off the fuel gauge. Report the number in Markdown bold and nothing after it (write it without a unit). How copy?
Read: **0.125**
